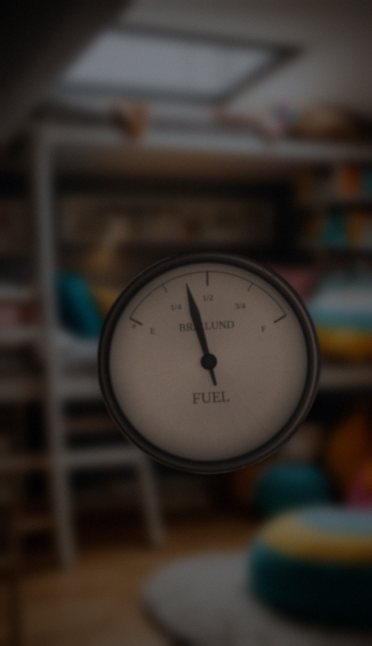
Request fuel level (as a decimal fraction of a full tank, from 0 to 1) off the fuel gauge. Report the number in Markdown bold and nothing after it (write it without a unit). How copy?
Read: **0.375**
